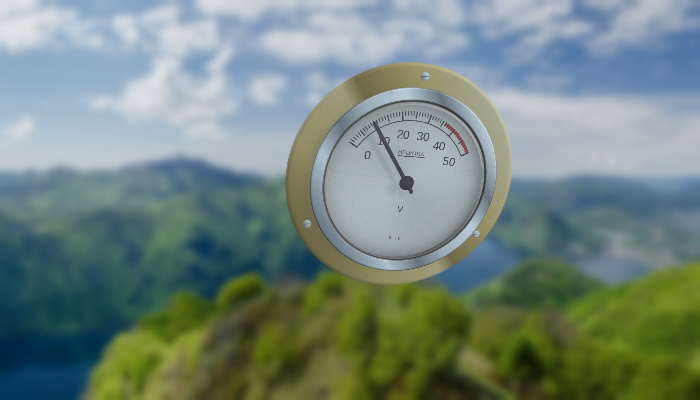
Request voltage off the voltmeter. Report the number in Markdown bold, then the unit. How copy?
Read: **10** V
